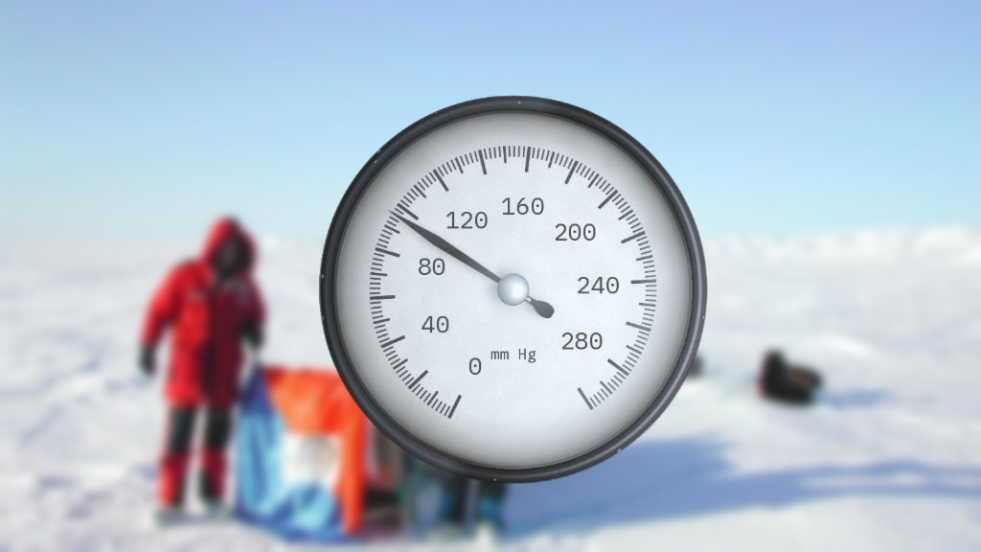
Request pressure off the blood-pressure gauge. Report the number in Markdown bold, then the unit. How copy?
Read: **96** mmHg
